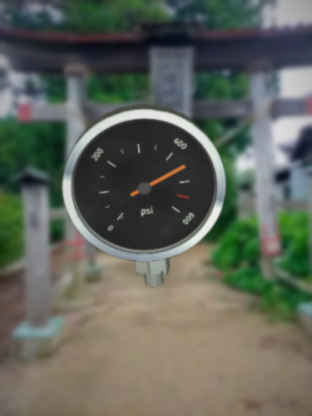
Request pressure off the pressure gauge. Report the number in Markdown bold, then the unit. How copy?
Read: **450** psi
